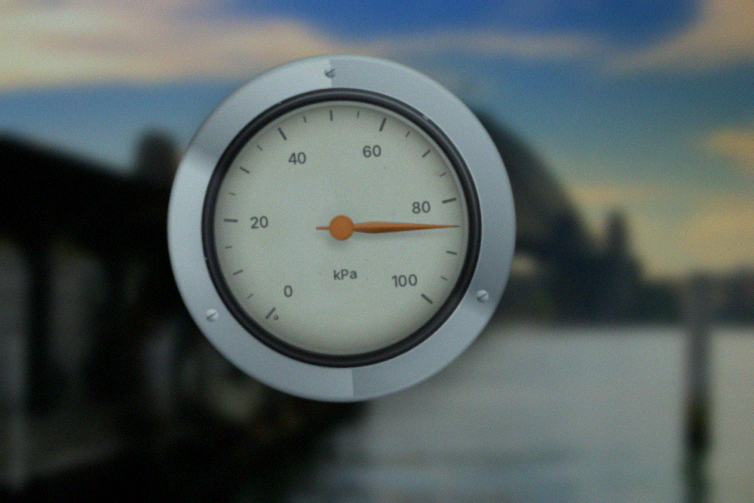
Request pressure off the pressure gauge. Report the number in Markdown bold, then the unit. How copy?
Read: **85** kPa
